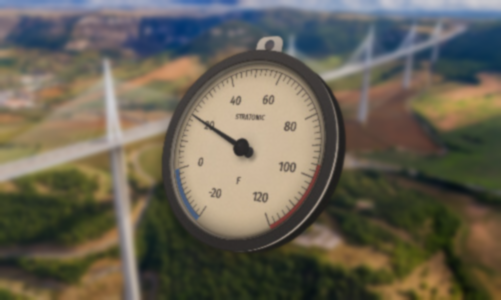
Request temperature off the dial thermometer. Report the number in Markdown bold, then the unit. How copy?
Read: **20** °F
